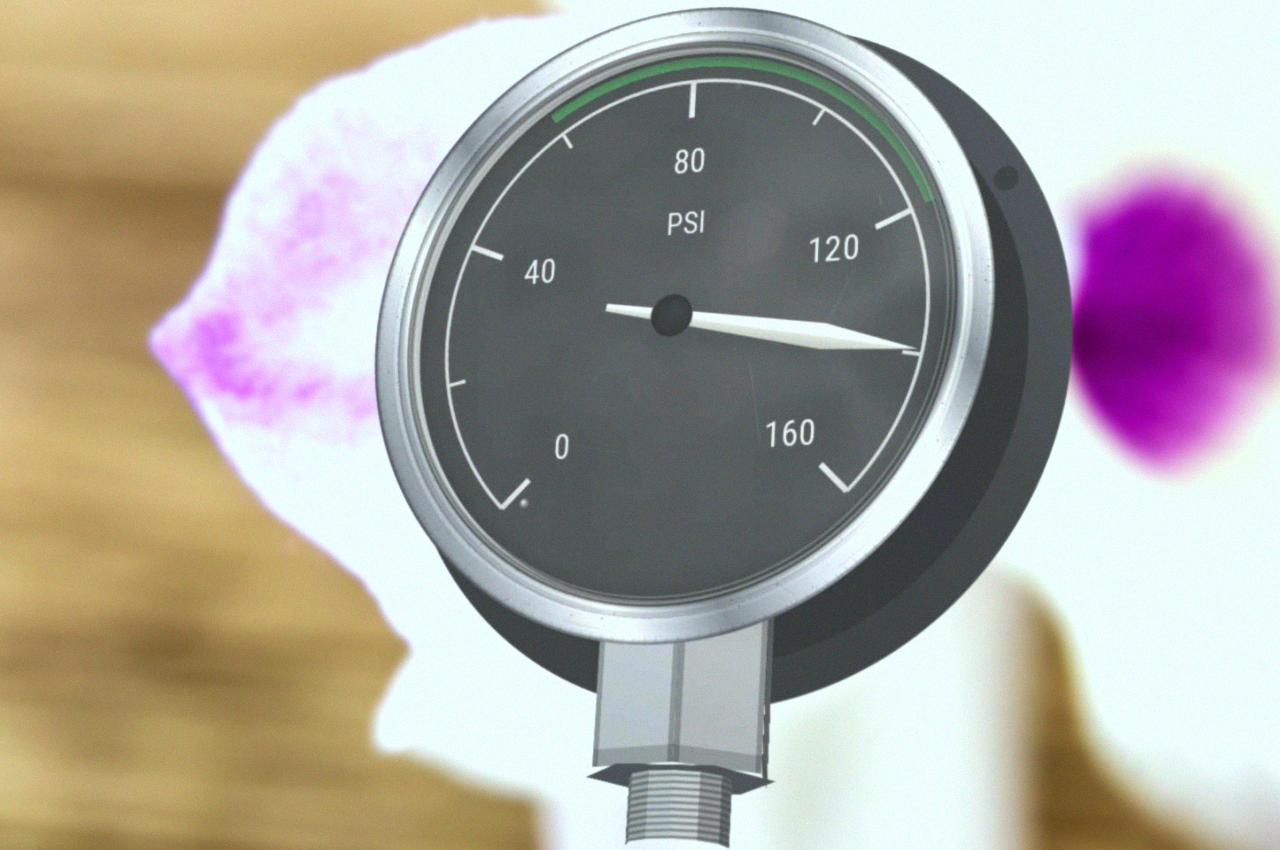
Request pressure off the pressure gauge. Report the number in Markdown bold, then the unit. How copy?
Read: **140** psi
